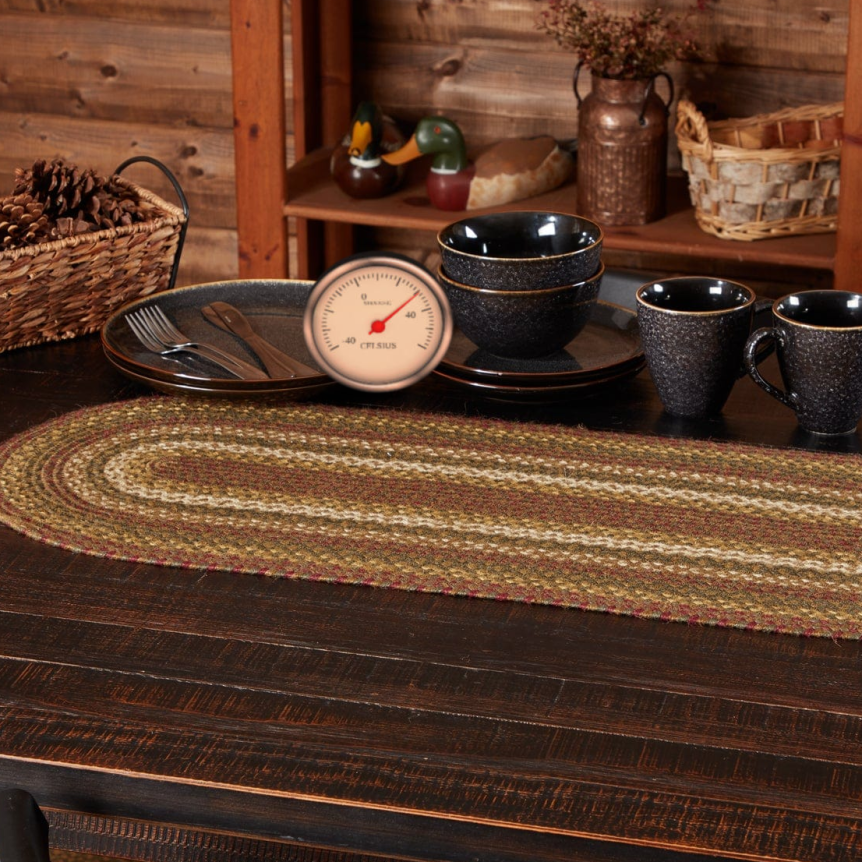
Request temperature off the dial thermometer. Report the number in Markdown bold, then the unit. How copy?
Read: **30** °C
